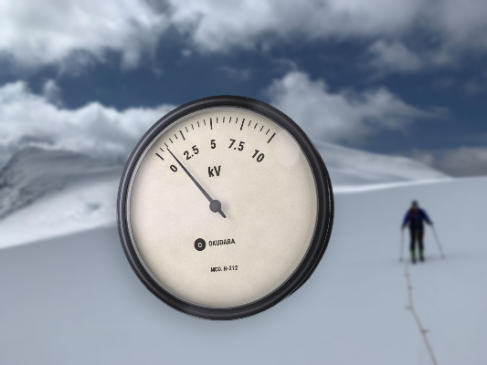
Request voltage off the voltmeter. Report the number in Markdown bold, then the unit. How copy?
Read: **1** kV
